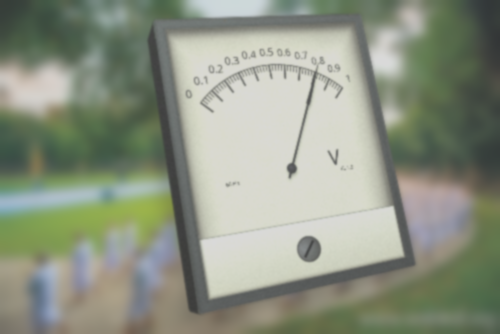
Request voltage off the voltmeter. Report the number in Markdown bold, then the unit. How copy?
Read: **0.8** V
